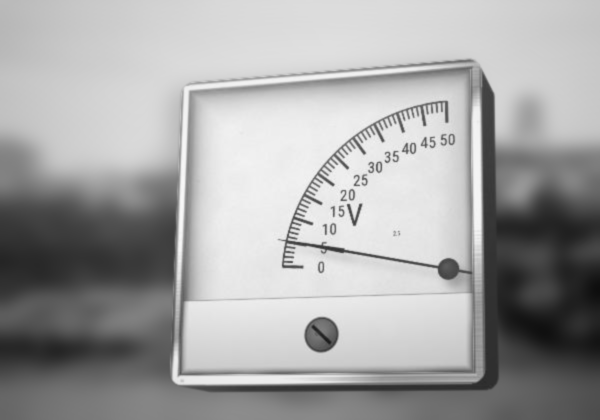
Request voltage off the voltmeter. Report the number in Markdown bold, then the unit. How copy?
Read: **5** V
